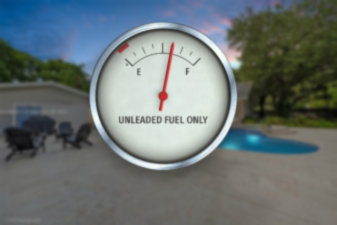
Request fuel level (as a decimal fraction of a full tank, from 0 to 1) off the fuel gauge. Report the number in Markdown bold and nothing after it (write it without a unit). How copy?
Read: **0.625**
